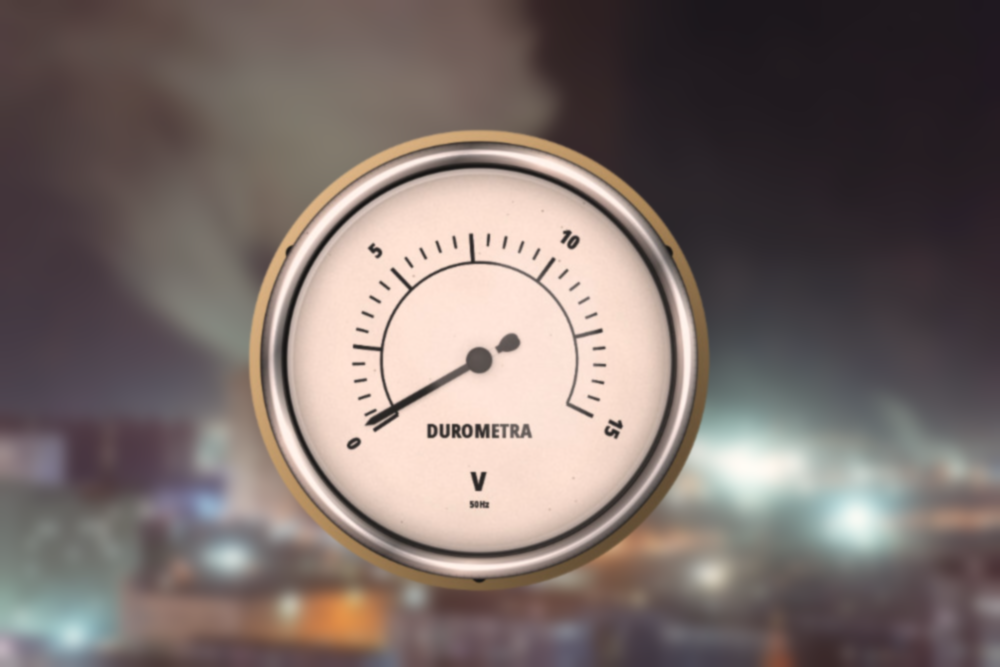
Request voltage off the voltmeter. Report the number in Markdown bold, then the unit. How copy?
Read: **0.25** V
